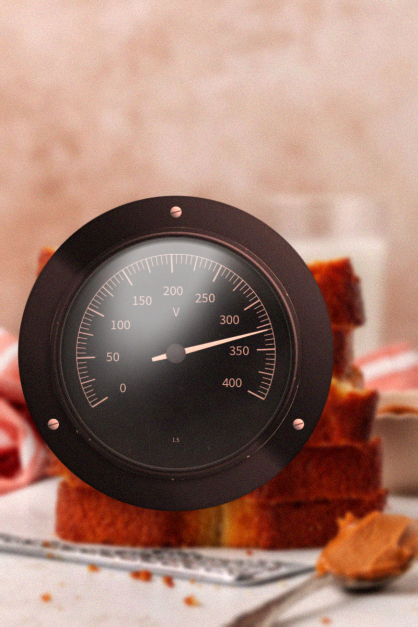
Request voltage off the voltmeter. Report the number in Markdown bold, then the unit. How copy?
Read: **330** V
